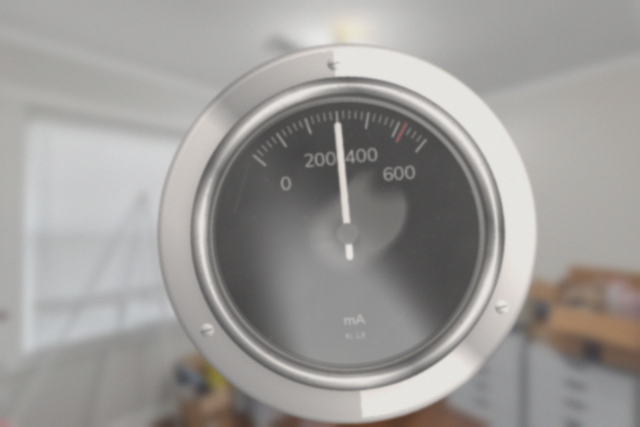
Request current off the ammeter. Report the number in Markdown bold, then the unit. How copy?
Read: **300** mA
